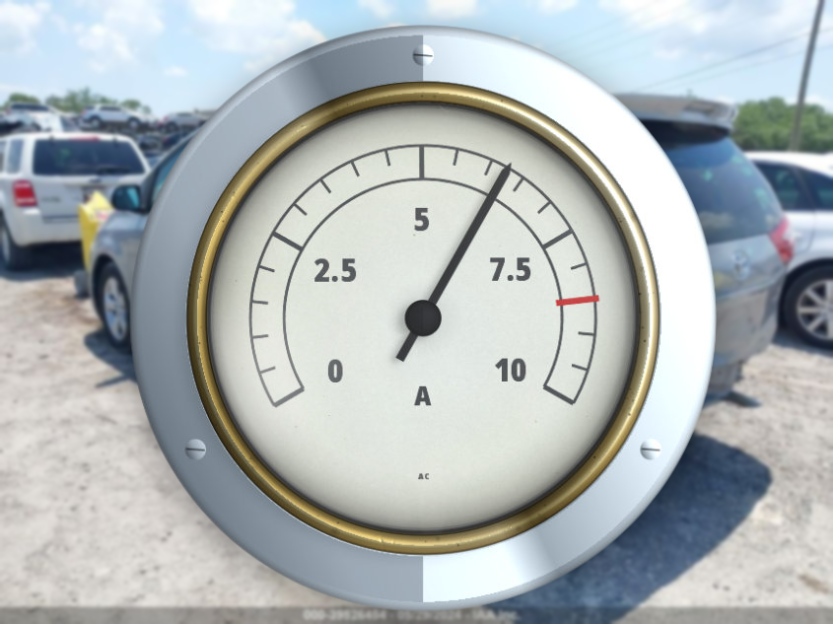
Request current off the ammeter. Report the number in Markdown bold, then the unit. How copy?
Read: **6.25** A
